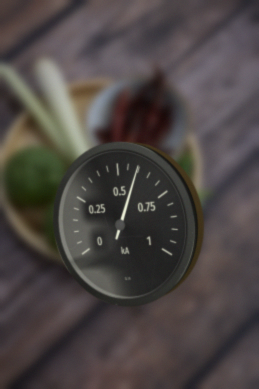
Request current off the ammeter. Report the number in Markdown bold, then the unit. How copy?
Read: **0.6** kA
